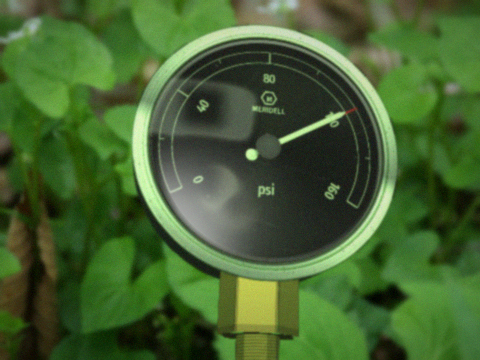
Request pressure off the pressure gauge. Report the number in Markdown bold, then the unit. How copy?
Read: **120** psi
